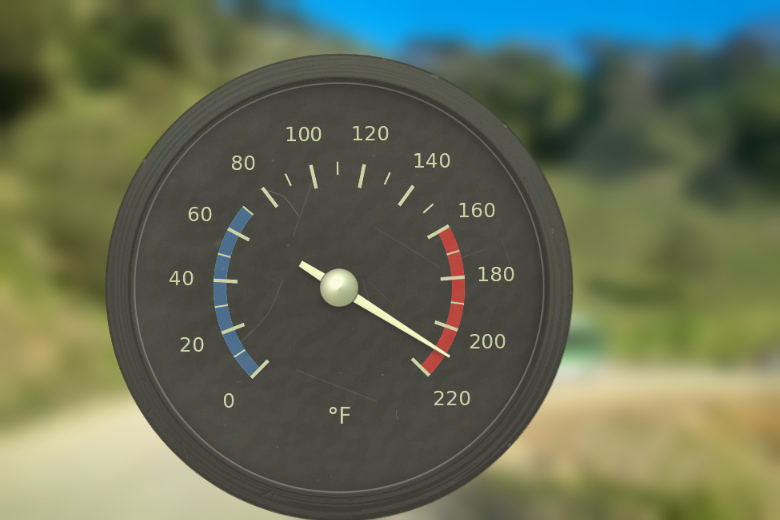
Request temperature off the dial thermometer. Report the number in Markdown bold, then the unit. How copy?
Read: **210** °F
